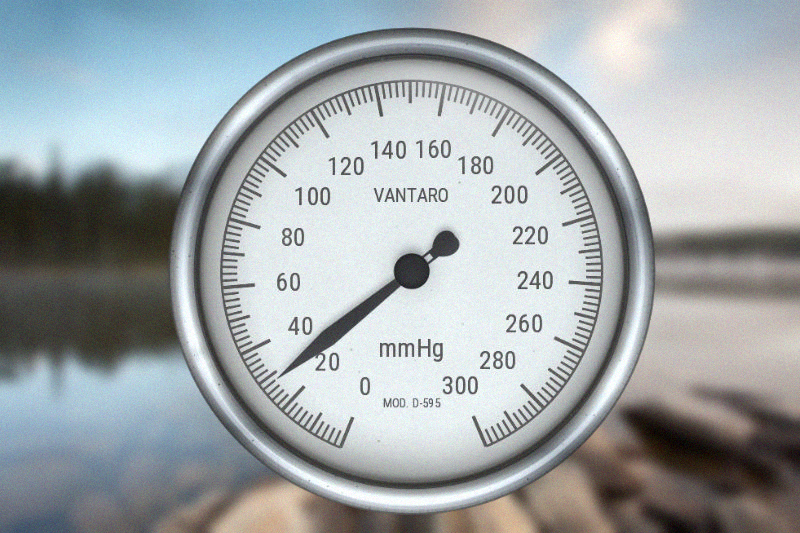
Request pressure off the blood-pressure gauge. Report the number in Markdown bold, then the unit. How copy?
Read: **28** mmHg
